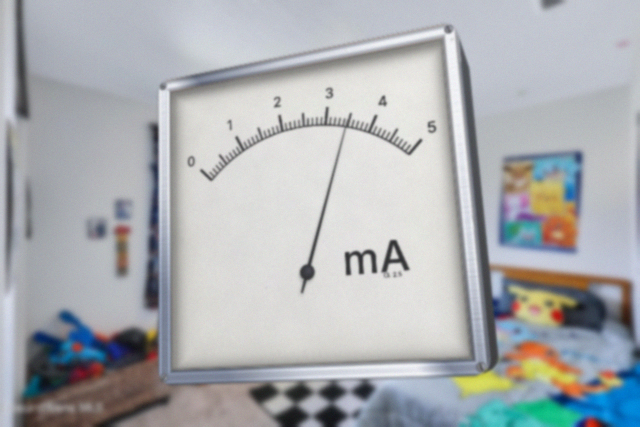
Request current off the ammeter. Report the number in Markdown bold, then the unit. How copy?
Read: **3.5** mA
